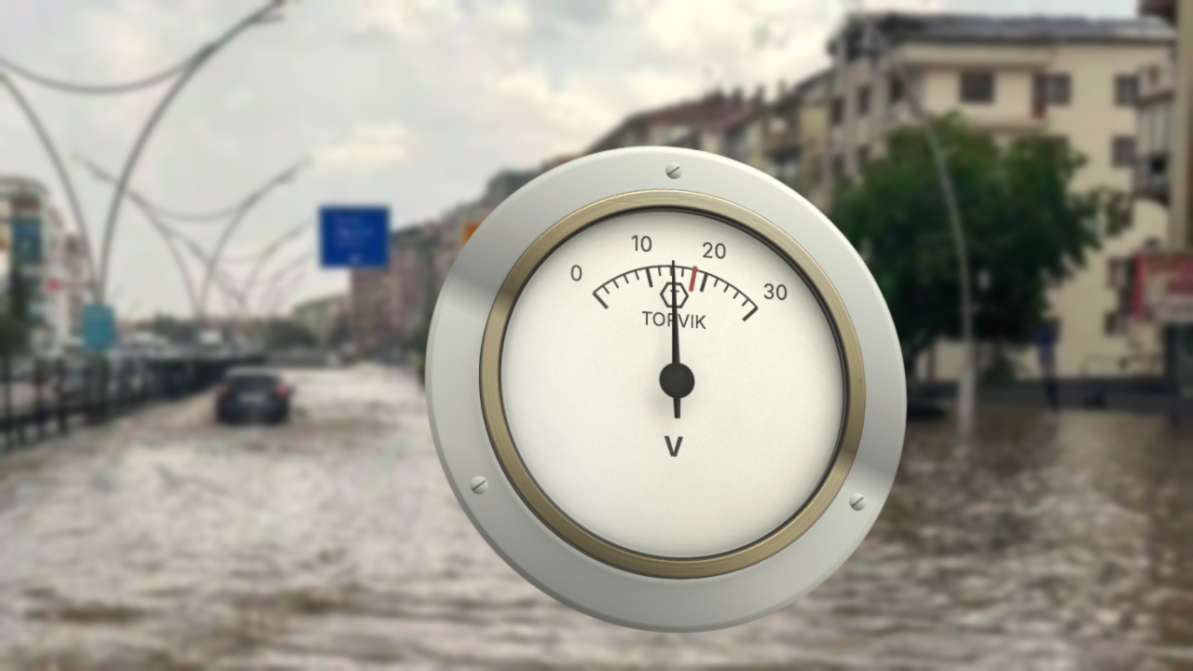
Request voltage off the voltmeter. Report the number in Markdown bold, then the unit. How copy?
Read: **14** V
